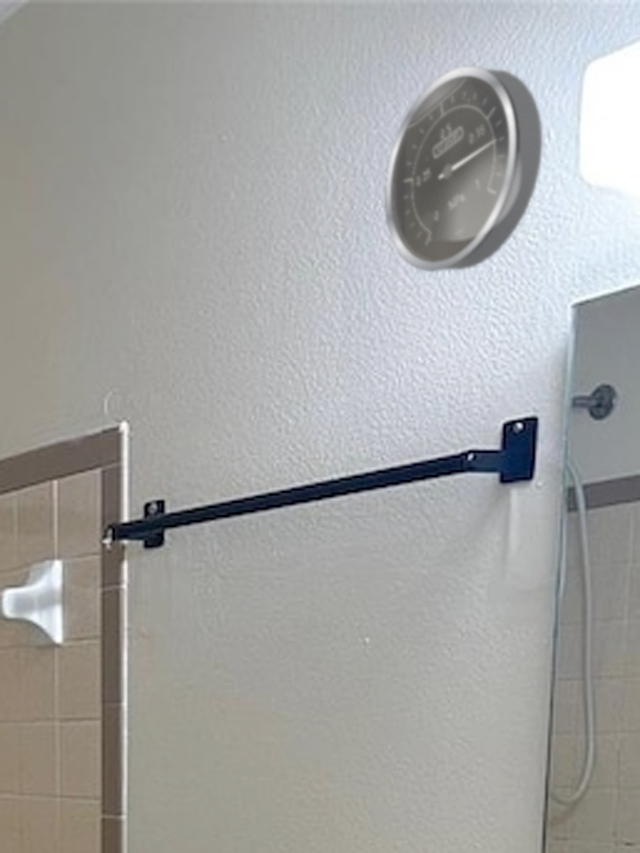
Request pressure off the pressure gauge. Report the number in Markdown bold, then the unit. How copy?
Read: **0.85** MPa
